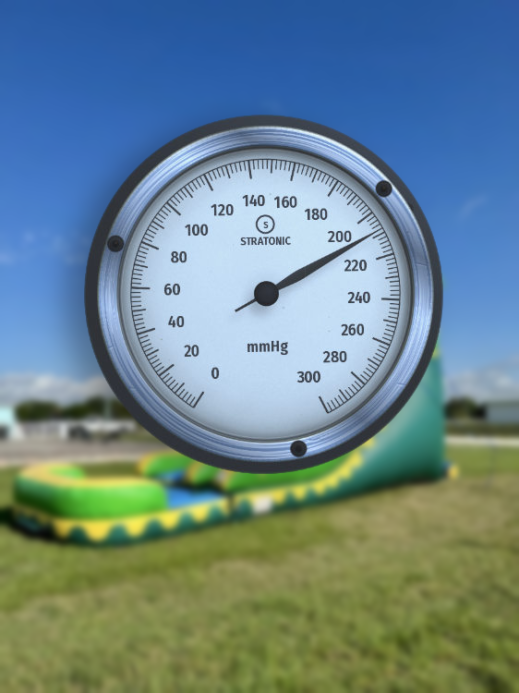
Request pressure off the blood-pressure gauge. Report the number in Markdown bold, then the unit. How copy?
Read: **208** mmHg
